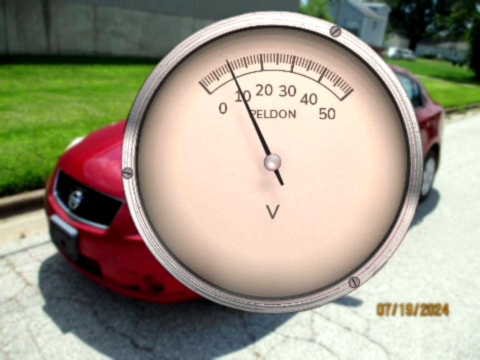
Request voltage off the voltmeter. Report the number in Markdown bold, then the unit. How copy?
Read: **10** V
